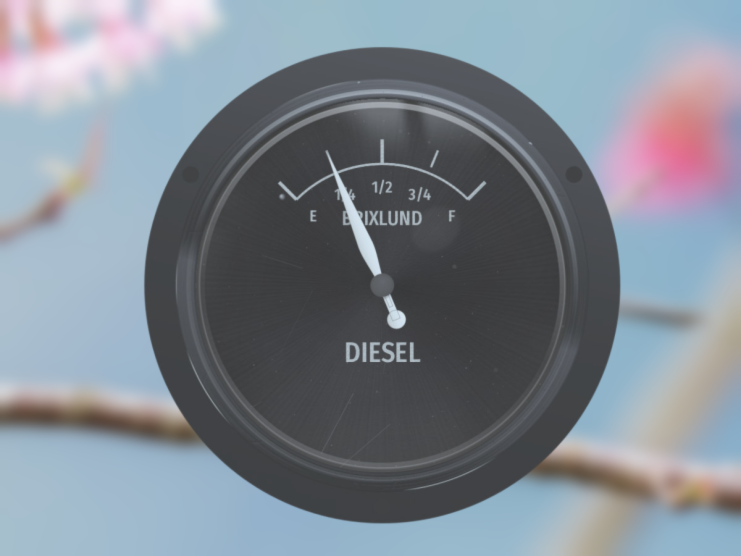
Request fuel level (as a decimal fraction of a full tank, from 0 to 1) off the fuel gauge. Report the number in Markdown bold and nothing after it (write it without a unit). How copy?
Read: **0.25**
